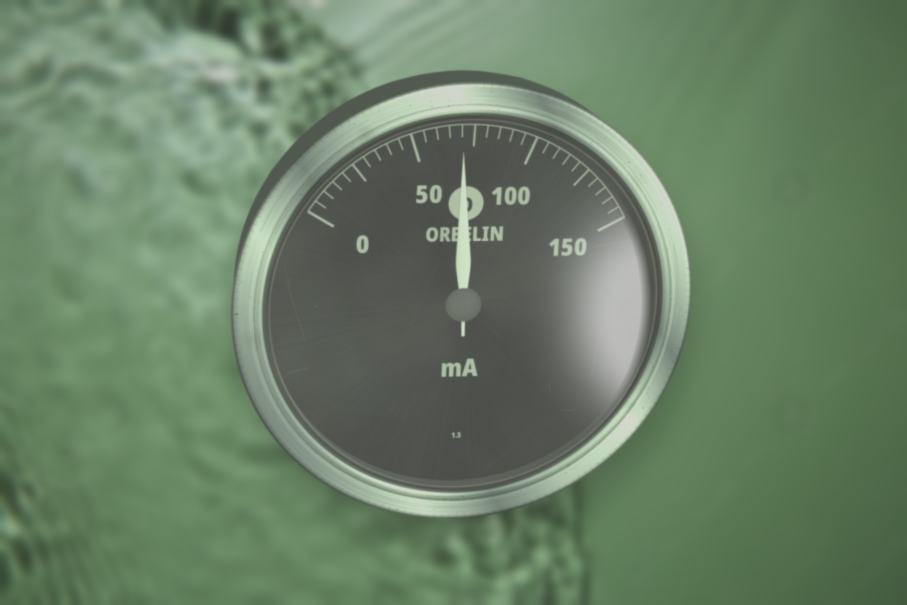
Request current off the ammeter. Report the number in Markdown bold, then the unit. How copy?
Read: **70** mA
